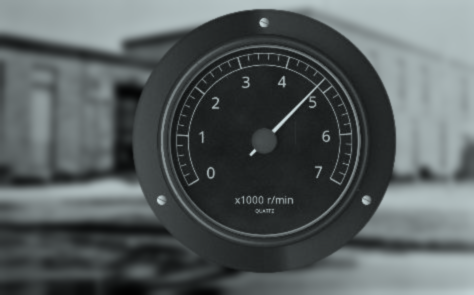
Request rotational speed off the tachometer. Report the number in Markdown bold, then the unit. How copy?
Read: **4800** rpm
